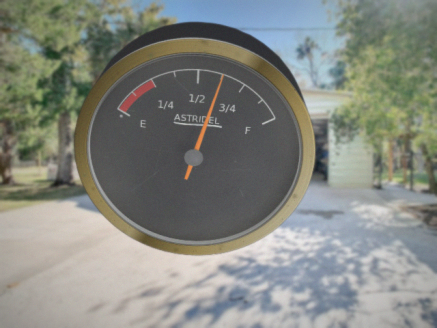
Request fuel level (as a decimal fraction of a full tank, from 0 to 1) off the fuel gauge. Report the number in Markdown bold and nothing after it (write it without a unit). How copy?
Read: **0.625**
